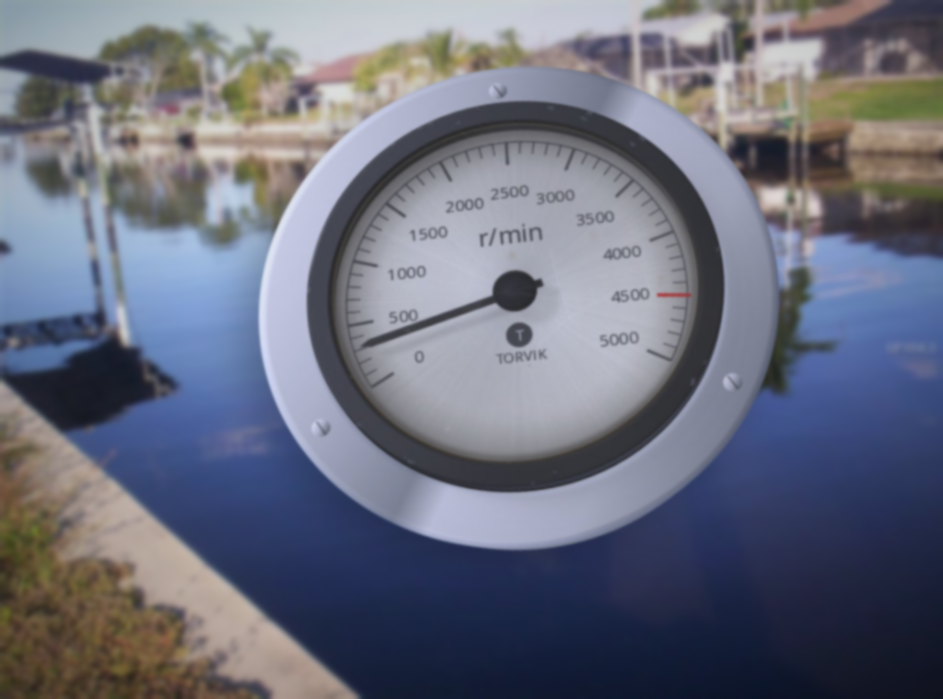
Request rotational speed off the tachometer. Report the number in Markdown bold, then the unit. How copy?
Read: **300** rpm
